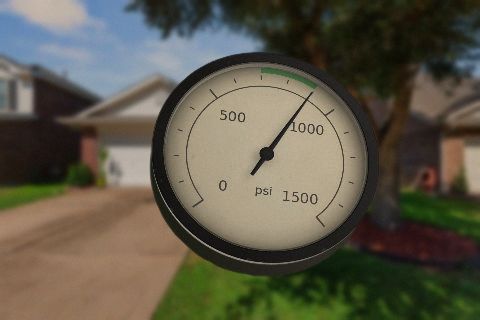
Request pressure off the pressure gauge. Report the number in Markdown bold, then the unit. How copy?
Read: **900** psi
